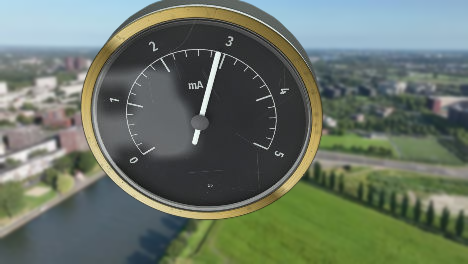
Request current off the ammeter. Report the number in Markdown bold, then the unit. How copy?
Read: **2.9** mA
